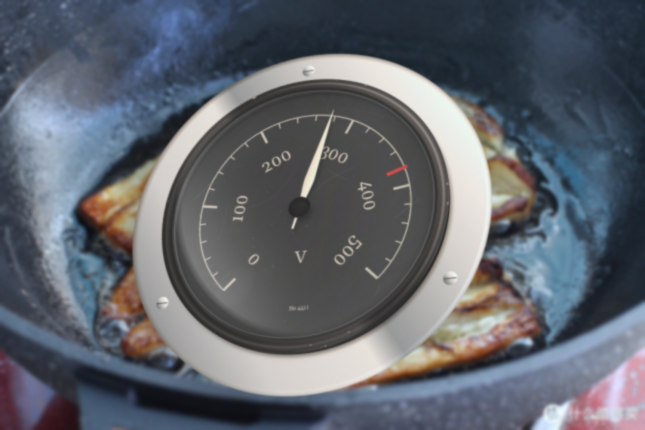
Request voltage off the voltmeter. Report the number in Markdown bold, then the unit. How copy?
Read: **280** V
